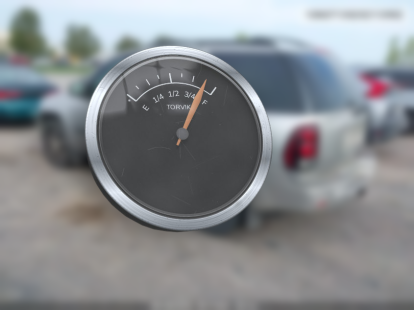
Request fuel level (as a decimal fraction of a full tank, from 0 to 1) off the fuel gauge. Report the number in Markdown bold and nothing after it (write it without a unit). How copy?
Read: **0.875**
